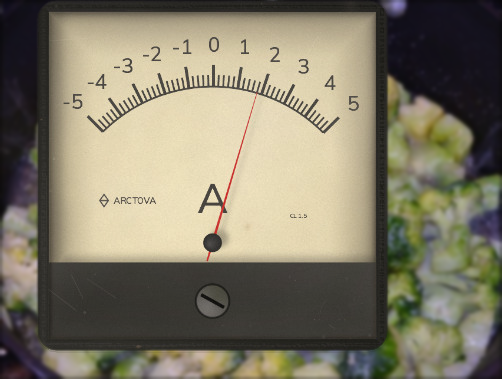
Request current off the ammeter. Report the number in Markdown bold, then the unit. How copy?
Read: **1.8** A
